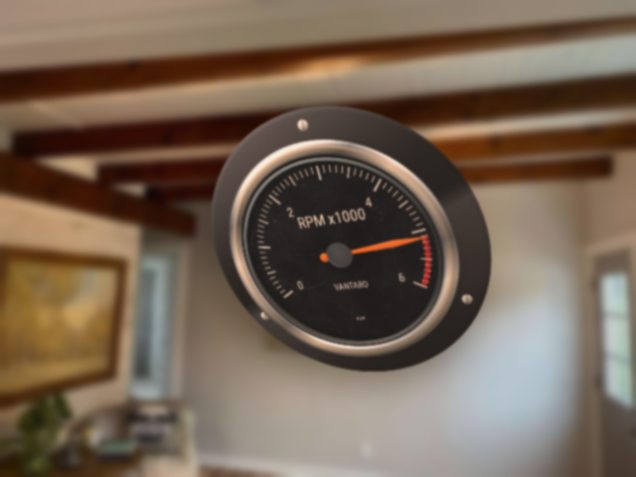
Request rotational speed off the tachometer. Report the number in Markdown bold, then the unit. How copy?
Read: **5100** rpm
